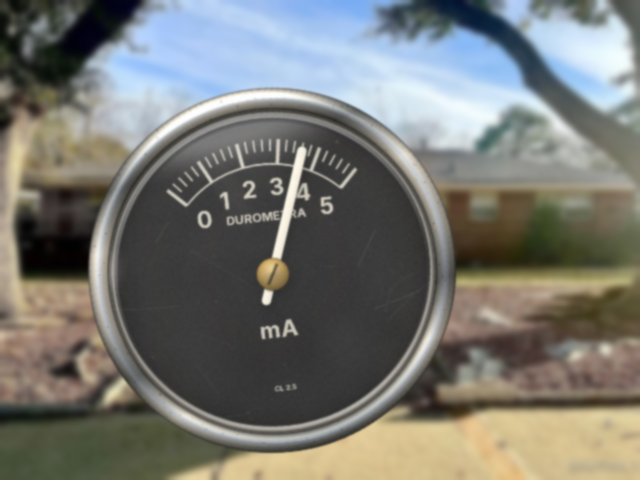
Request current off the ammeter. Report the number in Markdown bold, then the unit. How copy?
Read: **3.6** mA
